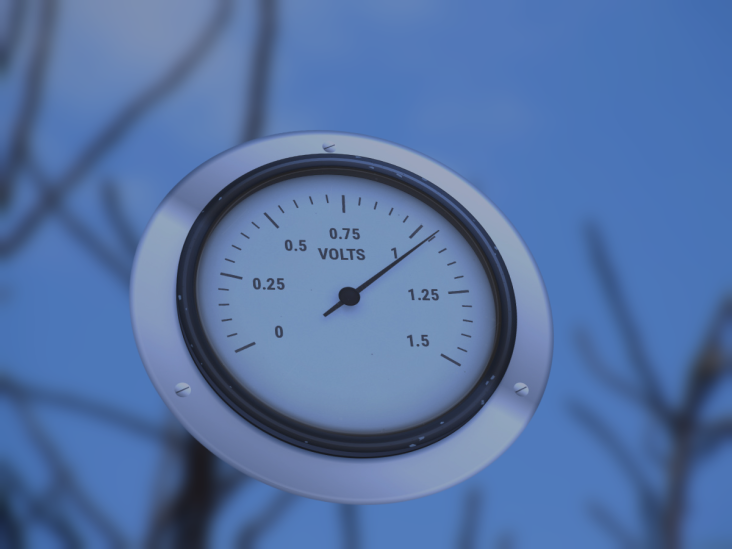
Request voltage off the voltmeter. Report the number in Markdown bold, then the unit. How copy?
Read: **1.05** V
